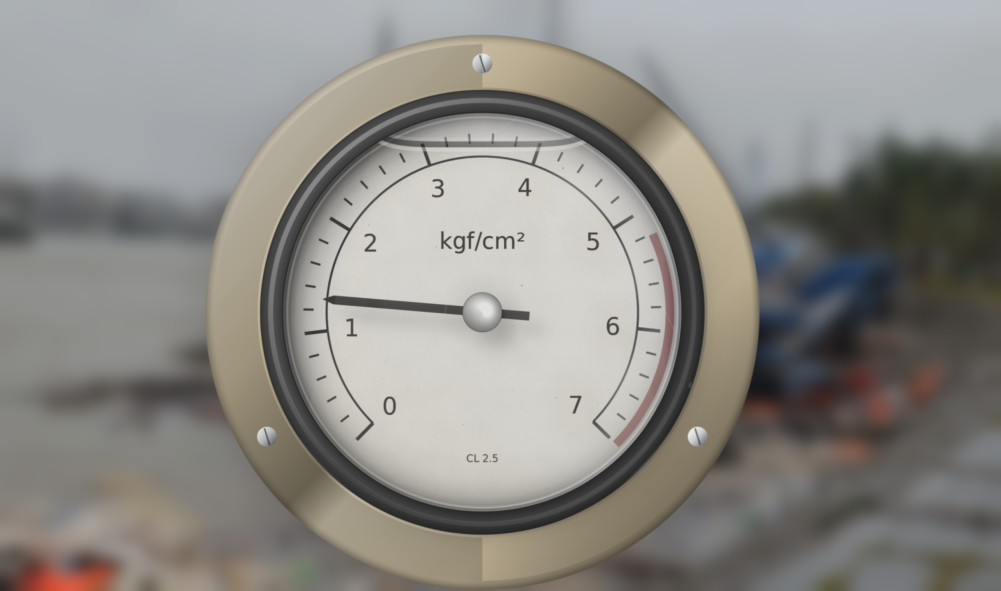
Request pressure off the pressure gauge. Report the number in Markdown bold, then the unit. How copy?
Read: **1.3** kg/cm²
